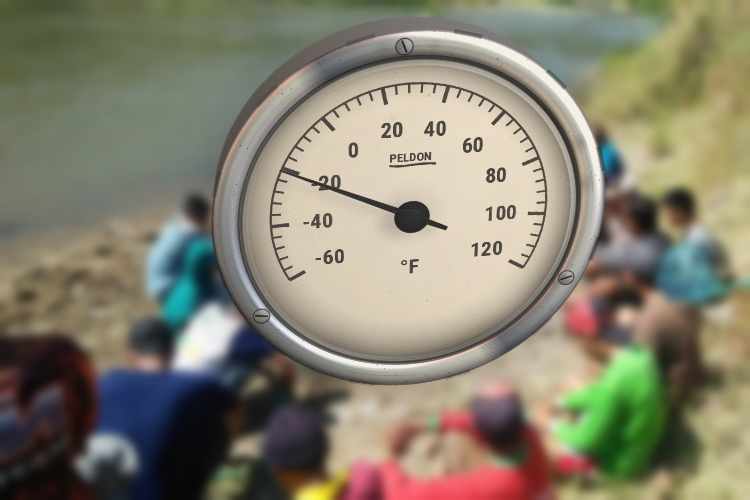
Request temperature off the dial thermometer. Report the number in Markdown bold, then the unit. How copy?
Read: **-20** °F
